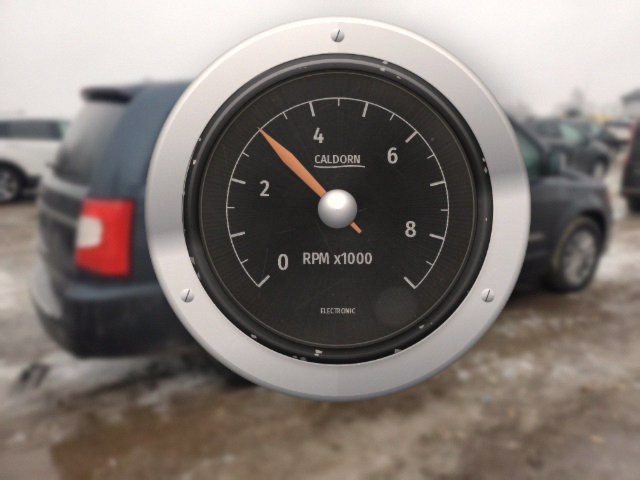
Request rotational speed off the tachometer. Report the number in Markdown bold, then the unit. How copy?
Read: **3000** rpm
